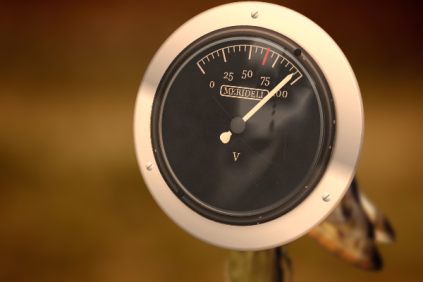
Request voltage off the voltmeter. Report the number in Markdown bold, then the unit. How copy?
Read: **95** V
